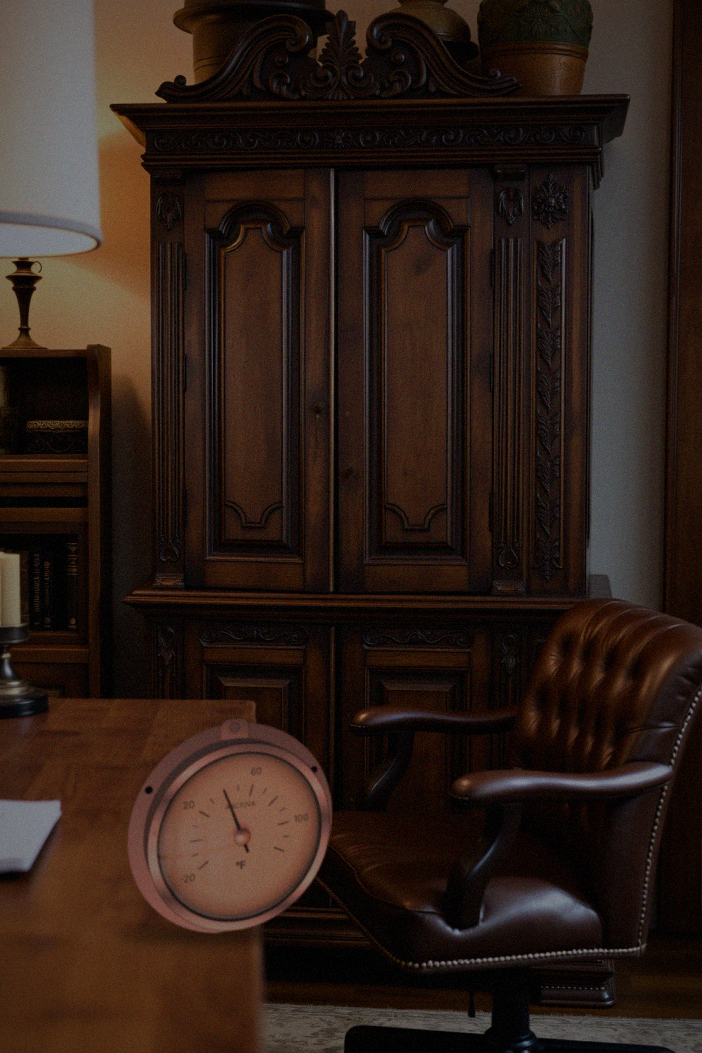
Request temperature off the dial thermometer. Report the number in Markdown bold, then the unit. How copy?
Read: **40** °F
